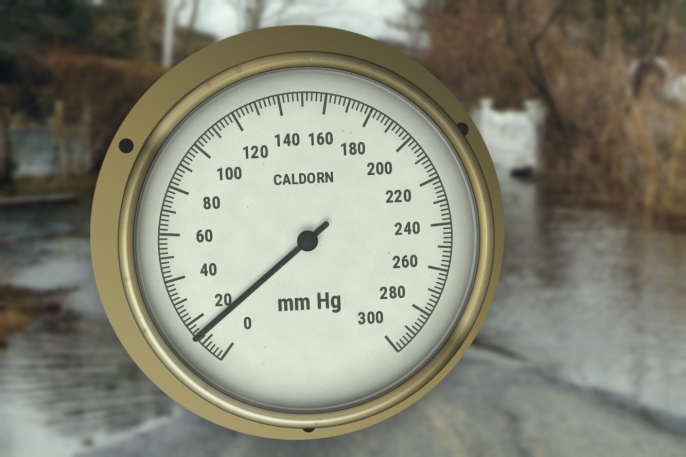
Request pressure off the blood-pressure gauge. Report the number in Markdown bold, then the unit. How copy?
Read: **14** mmHg
